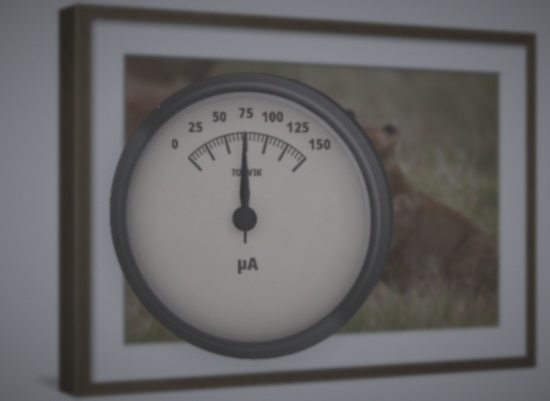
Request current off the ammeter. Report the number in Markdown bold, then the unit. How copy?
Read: **75** µA
